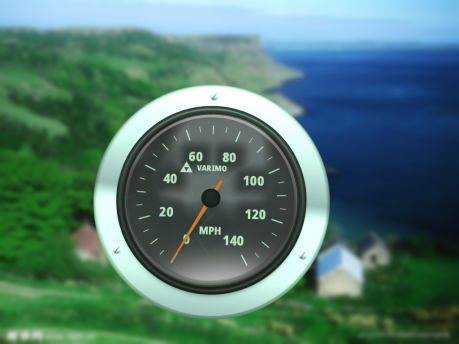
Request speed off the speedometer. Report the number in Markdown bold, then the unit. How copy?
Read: **0** mph
